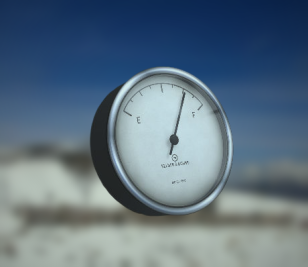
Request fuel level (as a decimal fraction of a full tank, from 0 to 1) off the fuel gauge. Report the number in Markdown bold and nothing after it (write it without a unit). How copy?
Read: **0.75**
